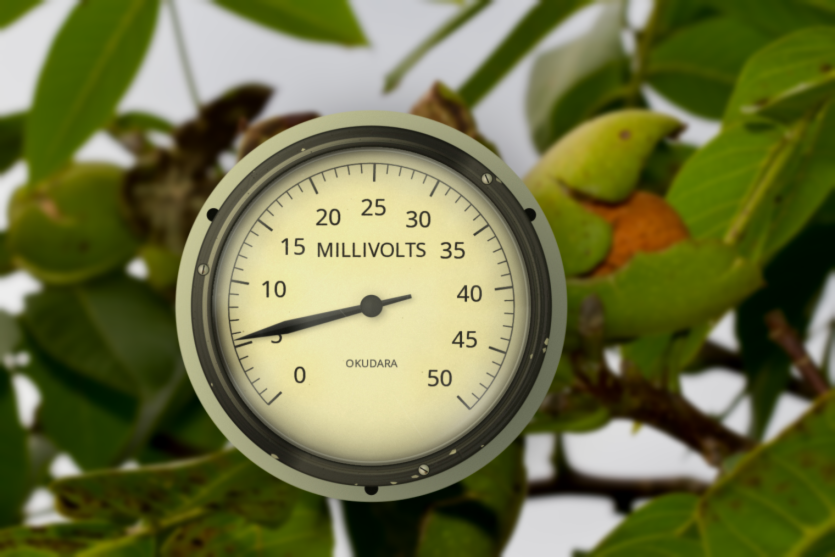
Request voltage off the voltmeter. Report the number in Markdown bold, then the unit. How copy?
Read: **5.5** mV
